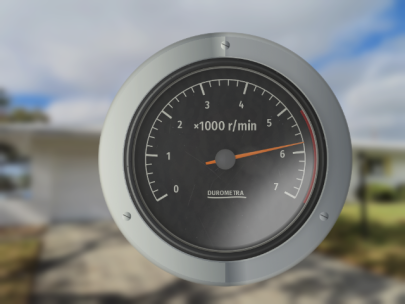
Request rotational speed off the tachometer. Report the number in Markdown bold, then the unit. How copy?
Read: **5800** rpm
